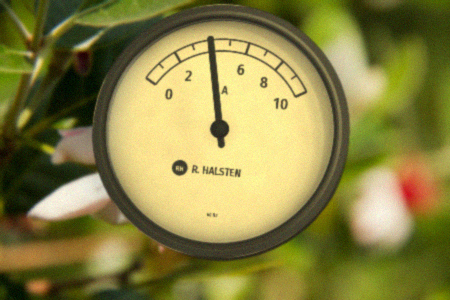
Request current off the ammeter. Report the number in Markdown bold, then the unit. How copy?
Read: **4** A
